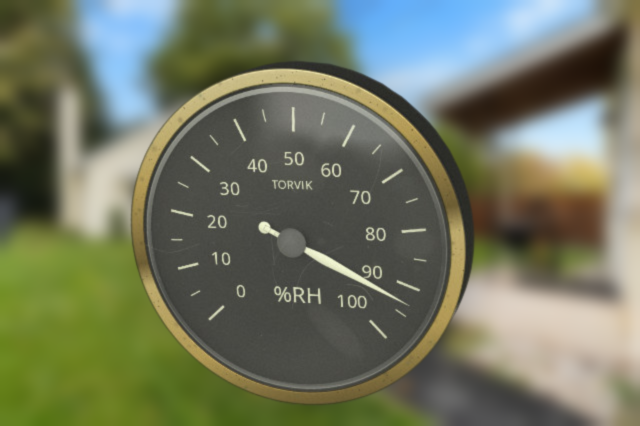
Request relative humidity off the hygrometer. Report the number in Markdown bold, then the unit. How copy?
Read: **92.5** %
